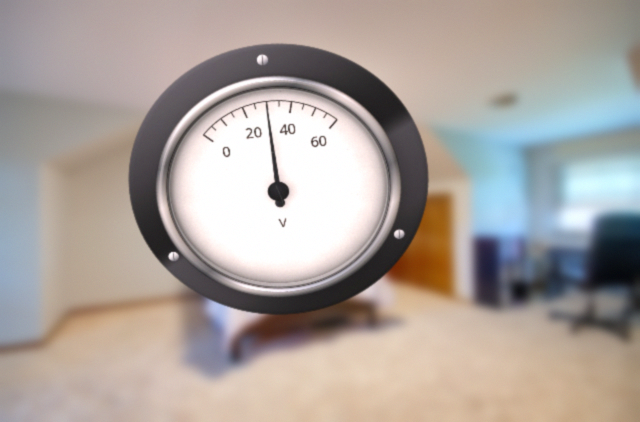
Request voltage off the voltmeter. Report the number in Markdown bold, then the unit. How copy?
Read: **30** V
